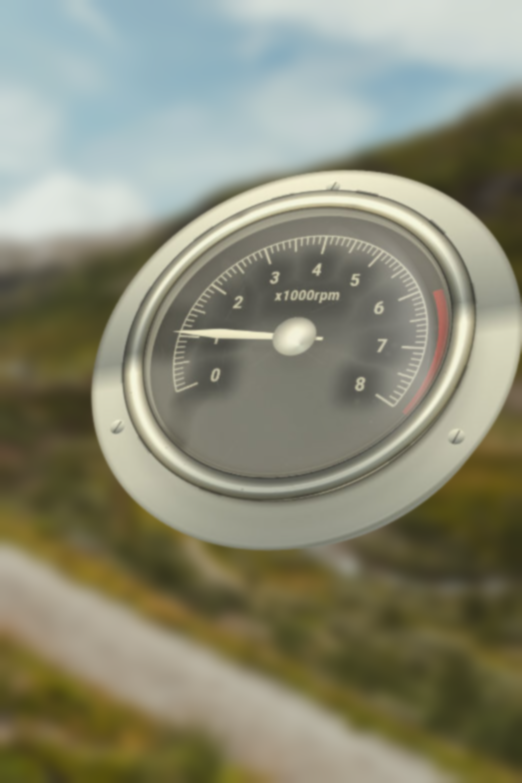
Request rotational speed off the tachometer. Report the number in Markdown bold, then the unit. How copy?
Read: **1000** rpm
